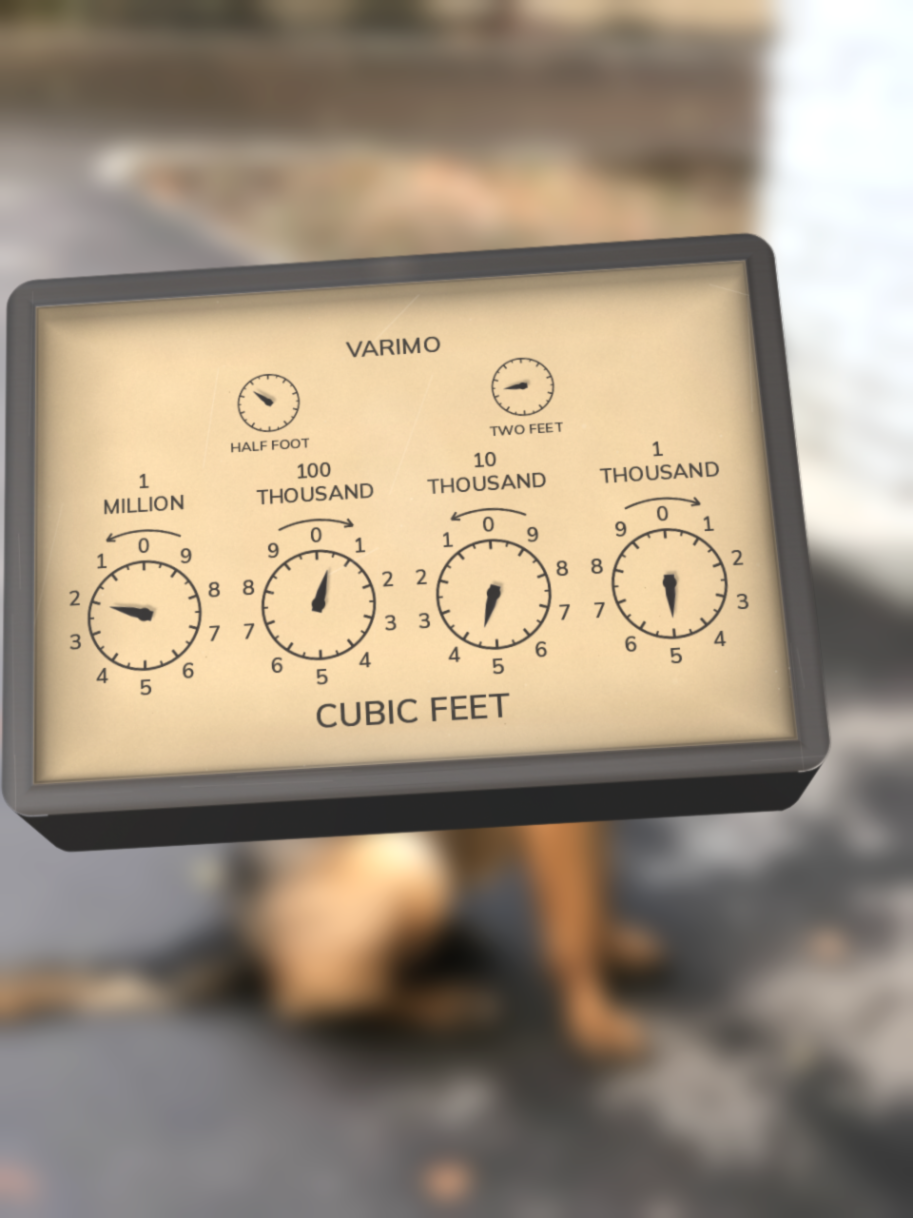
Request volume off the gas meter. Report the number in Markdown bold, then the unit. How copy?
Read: **204500** ft³
